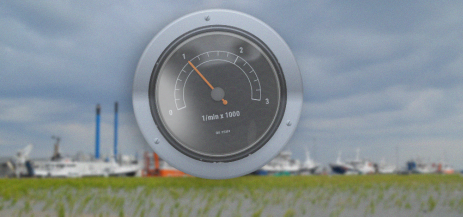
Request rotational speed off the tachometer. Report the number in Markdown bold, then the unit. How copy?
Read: **1000** rpm
